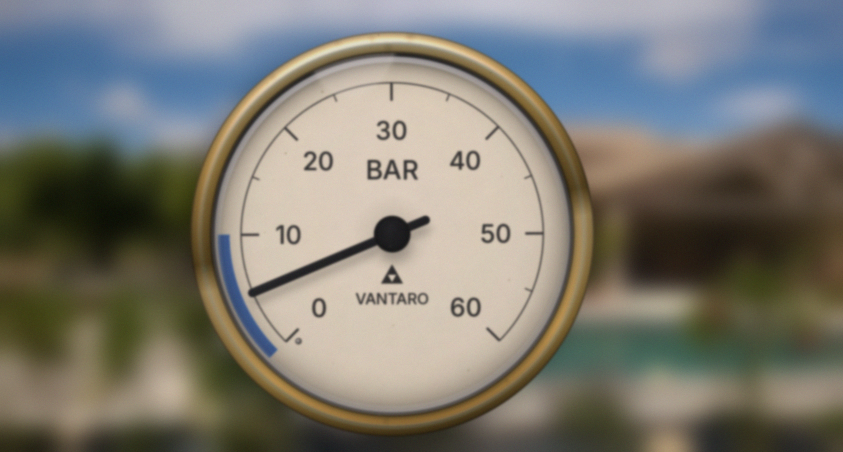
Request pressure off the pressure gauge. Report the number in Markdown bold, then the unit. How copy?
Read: **5** bar
